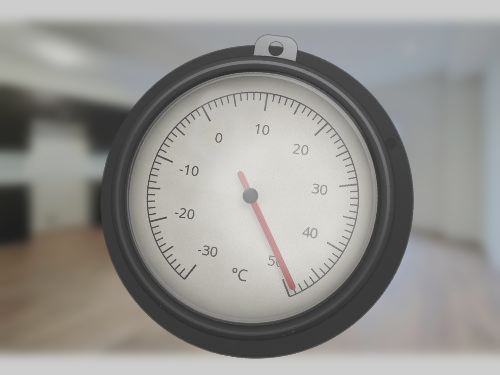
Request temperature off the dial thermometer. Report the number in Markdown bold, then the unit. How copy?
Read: **49** °C
